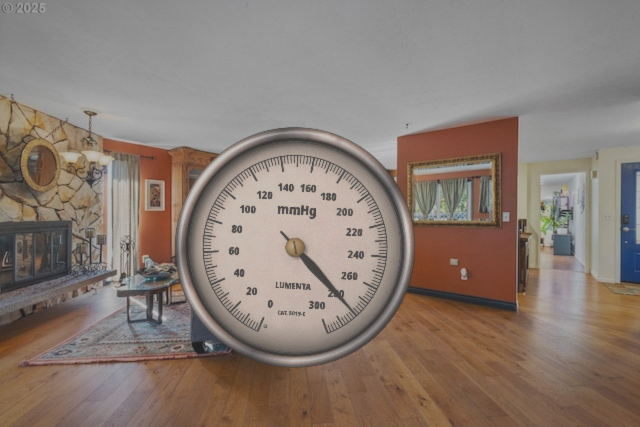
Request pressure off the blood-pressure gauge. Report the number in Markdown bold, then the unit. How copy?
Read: **280** mmHg
